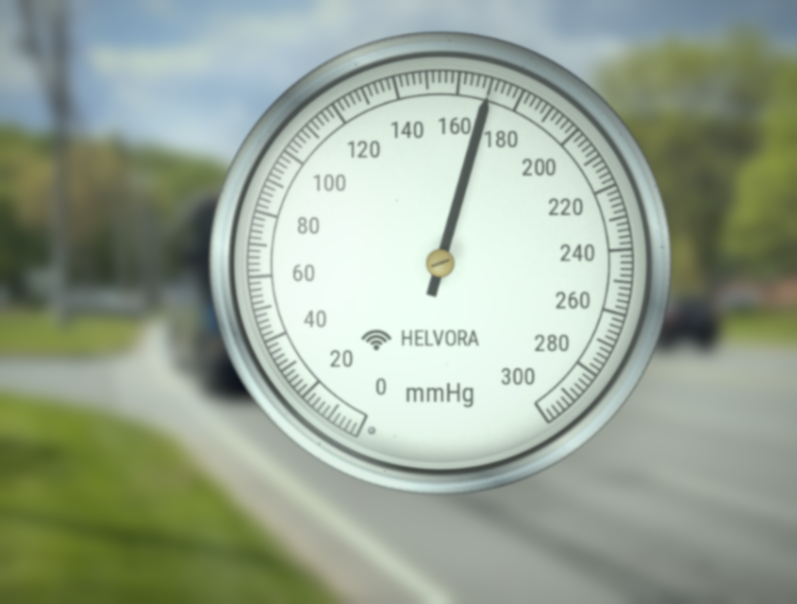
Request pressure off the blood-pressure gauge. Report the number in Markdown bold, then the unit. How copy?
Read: **170** mmHg
